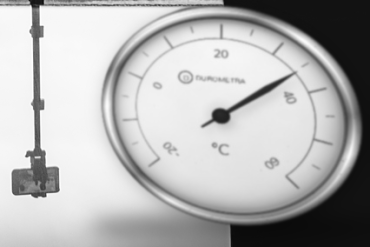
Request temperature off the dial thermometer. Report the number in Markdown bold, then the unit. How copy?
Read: **35** °C
